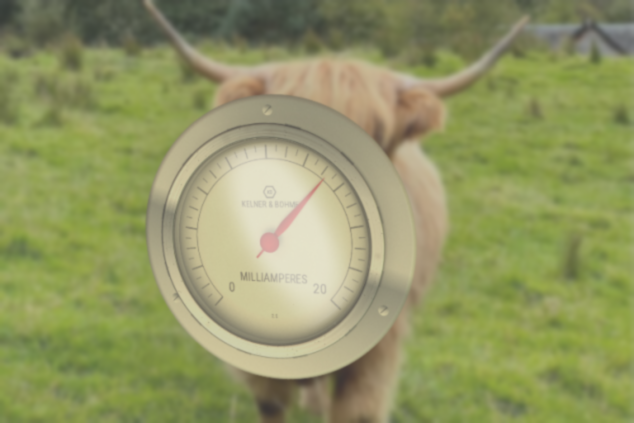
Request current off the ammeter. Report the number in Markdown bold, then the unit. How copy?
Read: **13.25** mA
